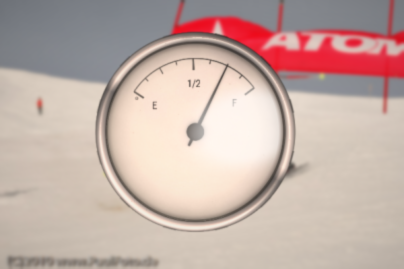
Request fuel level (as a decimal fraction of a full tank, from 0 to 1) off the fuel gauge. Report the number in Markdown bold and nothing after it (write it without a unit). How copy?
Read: **0.75**
